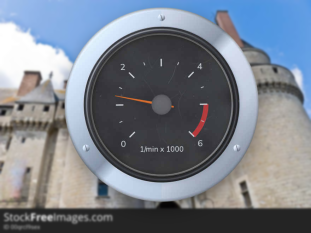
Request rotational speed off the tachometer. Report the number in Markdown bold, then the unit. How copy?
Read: **1250** rpm
